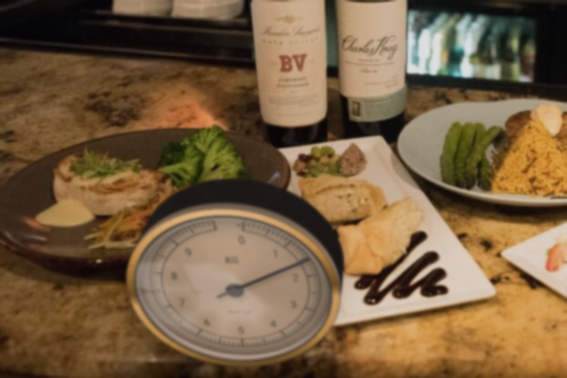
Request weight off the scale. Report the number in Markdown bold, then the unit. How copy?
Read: **1.5** kg
